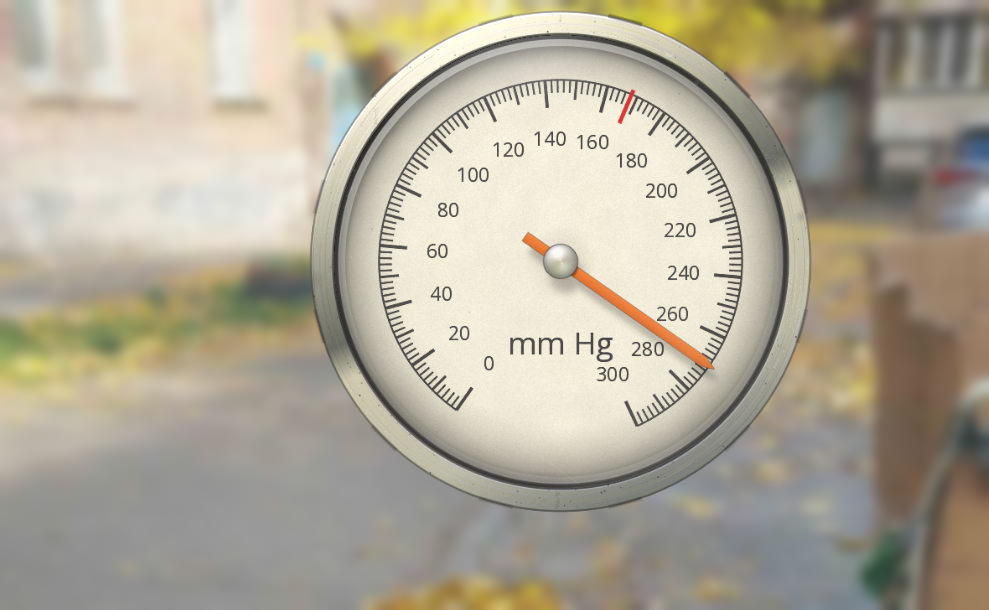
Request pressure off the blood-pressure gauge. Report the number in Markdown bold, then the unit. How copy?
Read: **270** mmHg
